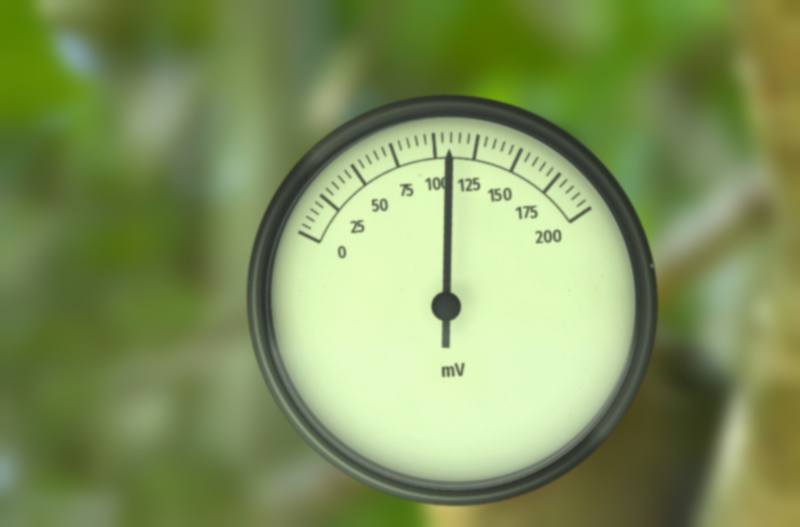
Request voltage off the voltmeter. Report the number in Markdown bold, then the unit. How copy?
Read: **110** mV
